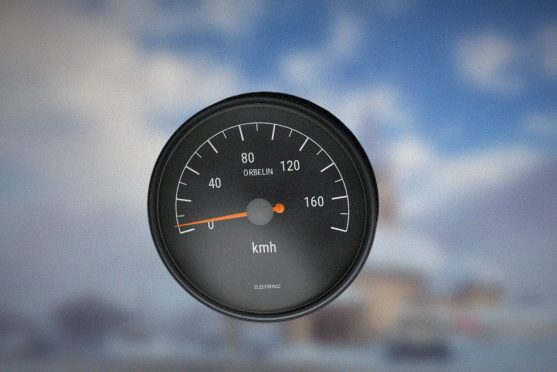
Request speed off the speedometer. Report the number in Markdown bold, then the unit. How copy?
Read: **5** km/h
